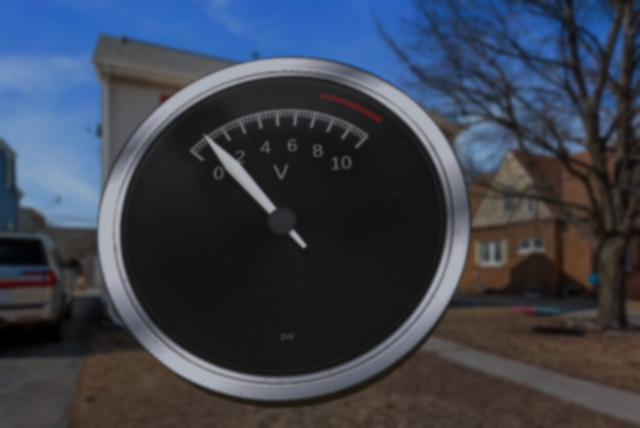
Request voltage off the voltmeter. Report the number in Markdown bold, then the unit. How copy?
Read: **1** V
